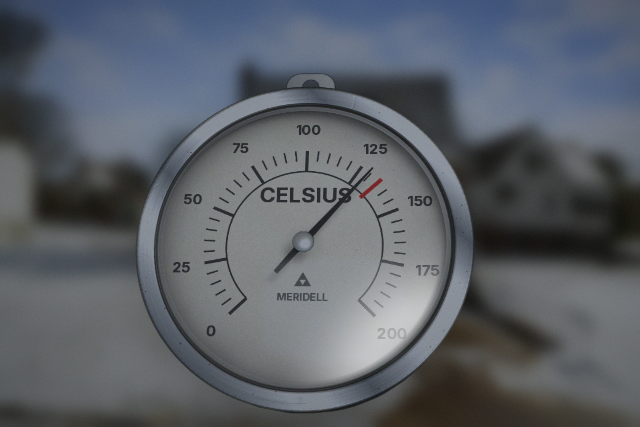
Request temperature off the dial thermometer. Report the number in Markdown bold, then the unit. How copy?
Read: **130** °C
